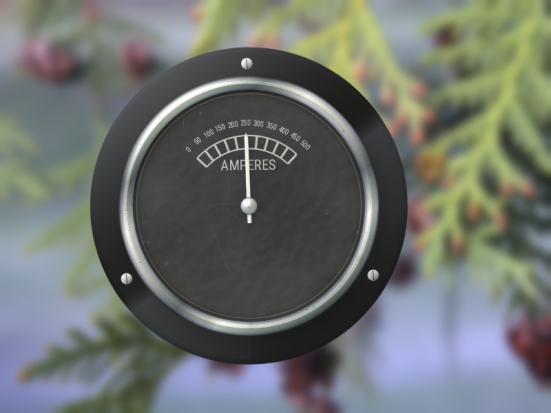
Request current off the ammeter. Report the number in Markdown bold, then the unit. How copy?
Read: **250** A
